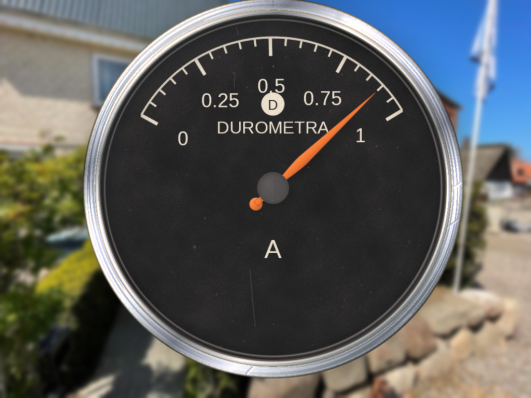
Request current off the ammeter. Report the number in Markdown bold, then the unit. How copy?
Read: **0.9** A
